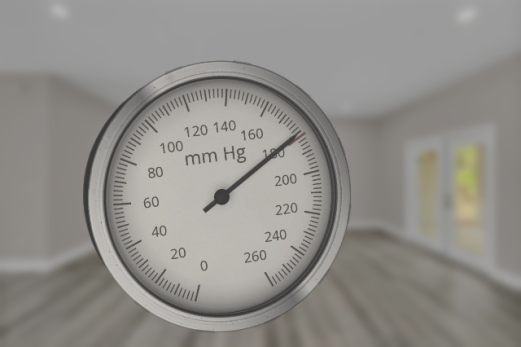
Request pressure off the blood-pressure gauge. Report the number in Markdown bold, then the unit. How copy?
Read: **180** mmHg
